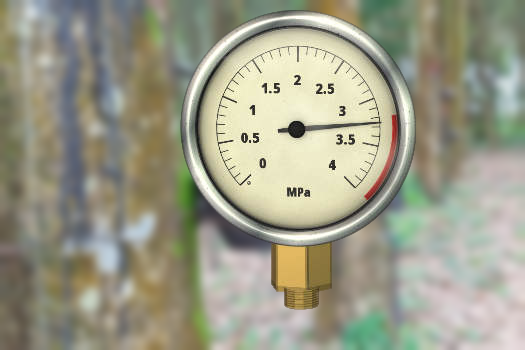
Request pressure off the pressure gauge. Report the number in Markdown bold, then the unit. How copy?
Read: **3.25** MPa
